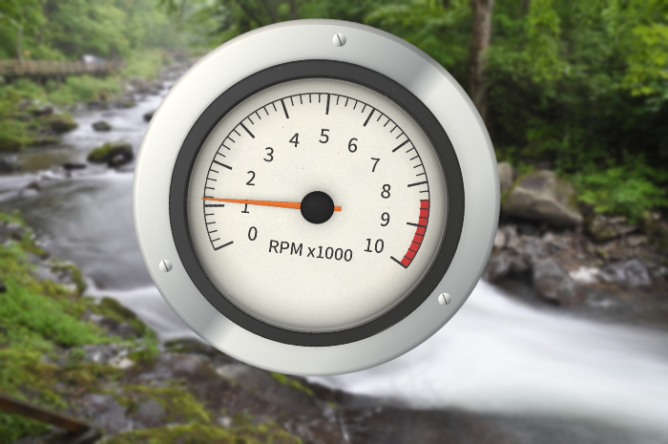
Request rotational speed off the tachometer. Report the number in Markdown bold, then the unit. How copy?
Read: **1200** rpm
